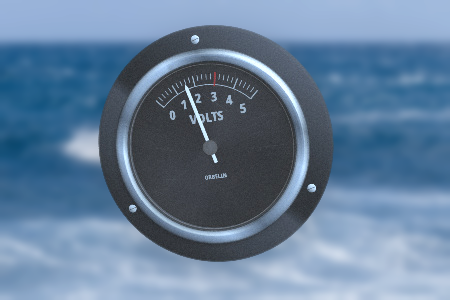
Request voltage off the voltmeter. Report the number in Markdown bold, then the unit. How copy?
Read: **1.6** V
